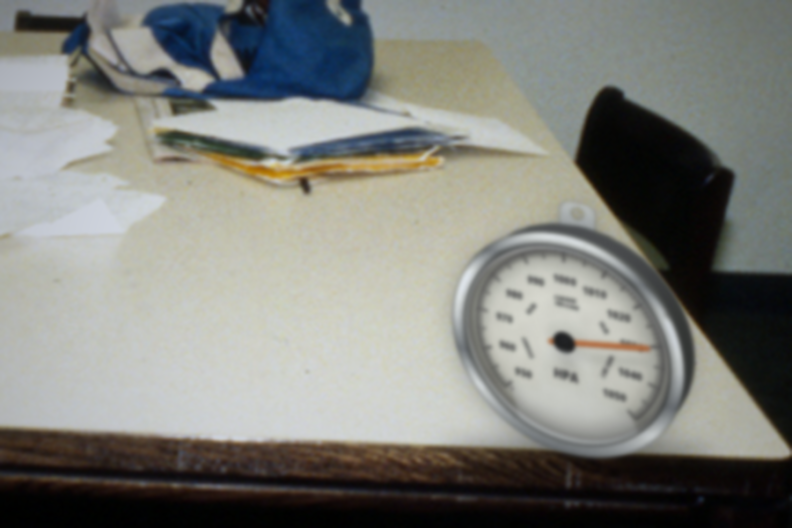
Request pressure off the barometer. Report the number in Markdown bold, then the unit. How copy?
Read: **1030** hPa
